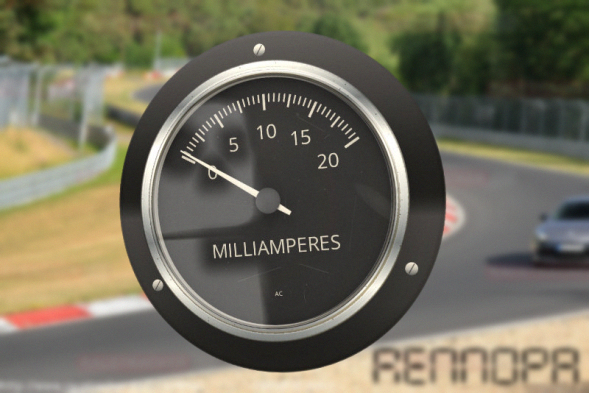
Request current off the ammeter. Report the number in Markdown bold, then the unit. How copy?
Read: **0.5** mA
